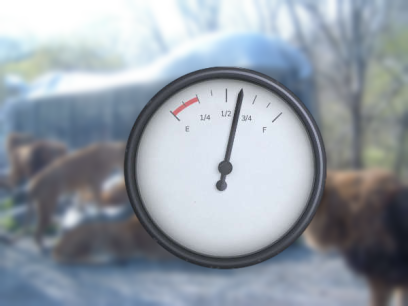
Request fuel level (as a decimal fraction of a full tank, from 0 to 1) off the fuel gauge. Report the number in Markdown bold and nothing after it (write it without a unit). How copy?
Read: **0.625**
